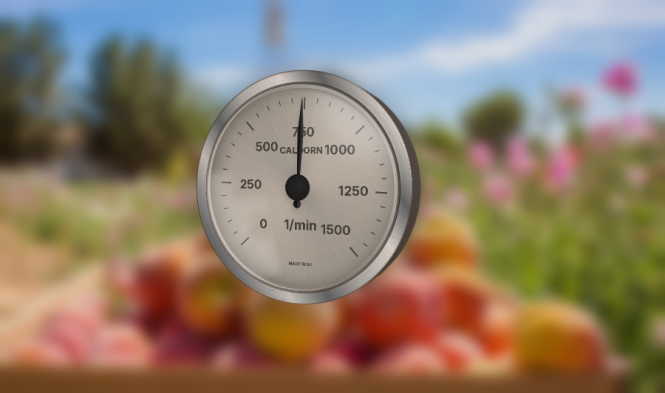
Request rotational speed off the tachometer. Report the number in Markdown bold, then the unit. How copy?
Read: **750** rpm
